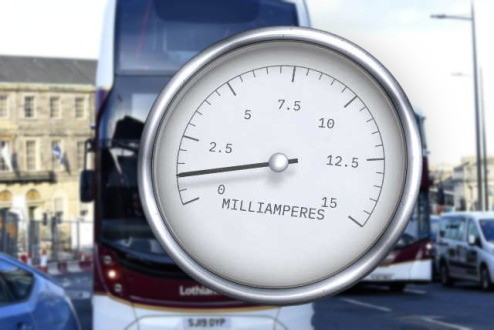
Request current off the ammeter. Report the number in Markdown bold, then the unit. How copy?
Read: **1** mA
